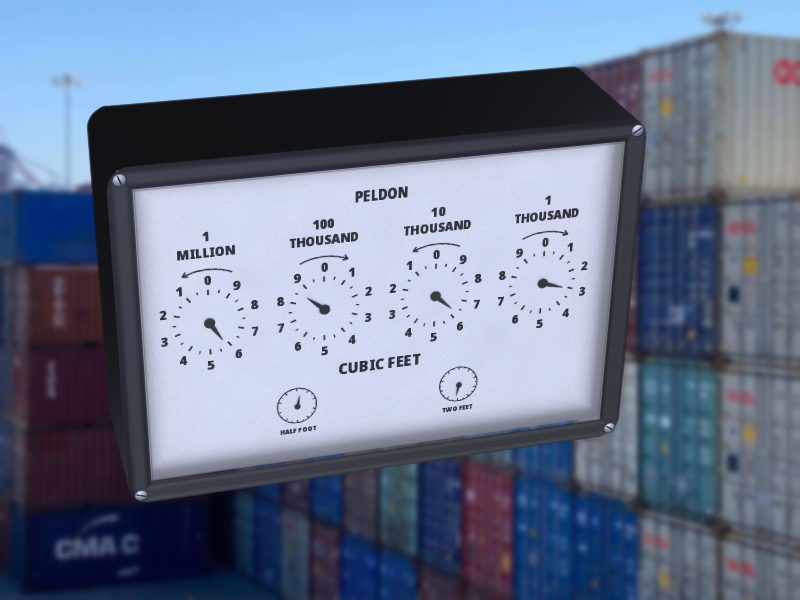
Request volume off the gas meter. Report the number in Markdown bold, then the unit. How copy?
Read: **586300** ft³
